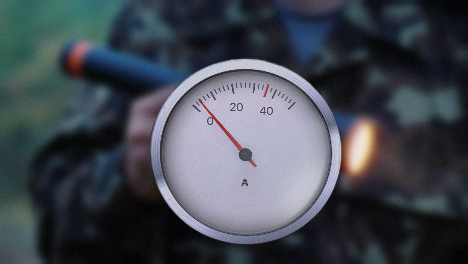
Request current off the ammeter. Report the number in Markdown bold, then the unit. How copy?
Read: **4** A
